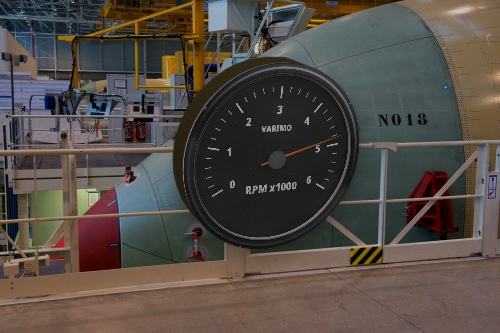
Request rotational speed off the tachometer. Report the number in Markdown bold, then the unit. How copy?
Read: **4800** rpm
